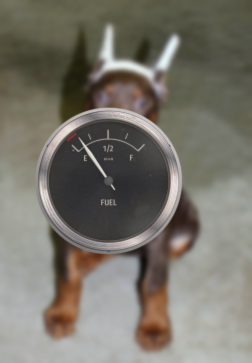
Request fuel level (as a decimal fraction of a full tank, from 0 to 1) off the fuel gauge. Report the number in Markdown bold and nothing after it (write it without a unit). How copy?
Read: **0.125**
